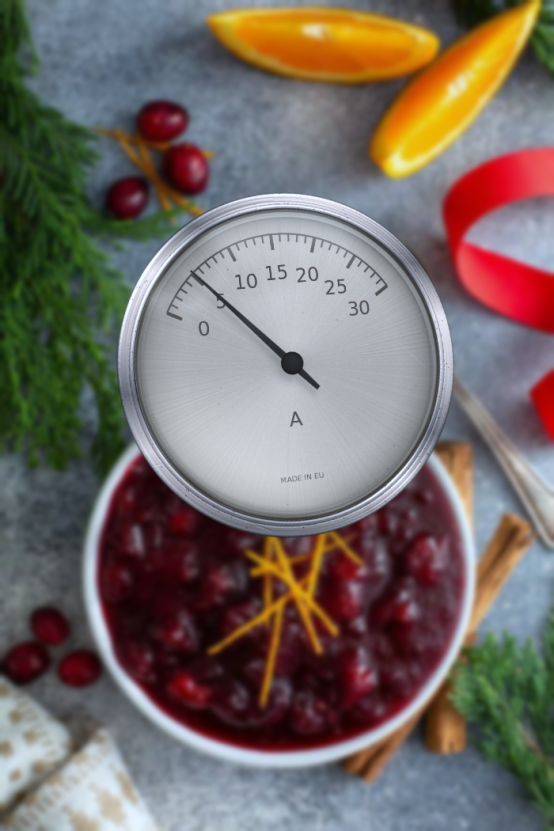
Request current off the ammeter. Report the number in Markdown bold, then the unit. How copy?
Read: **5** A
